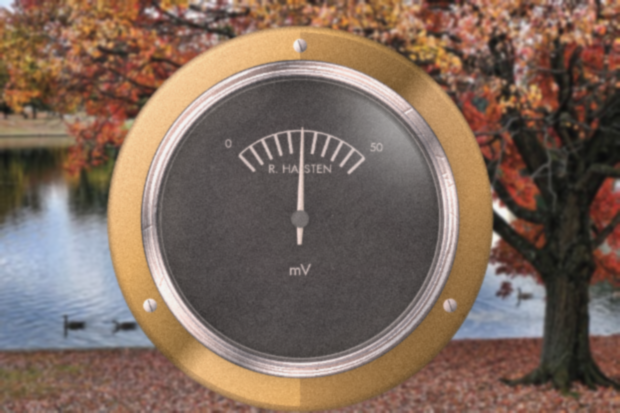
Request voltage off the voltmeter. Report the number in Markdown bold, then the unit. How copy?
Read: **25** mV
